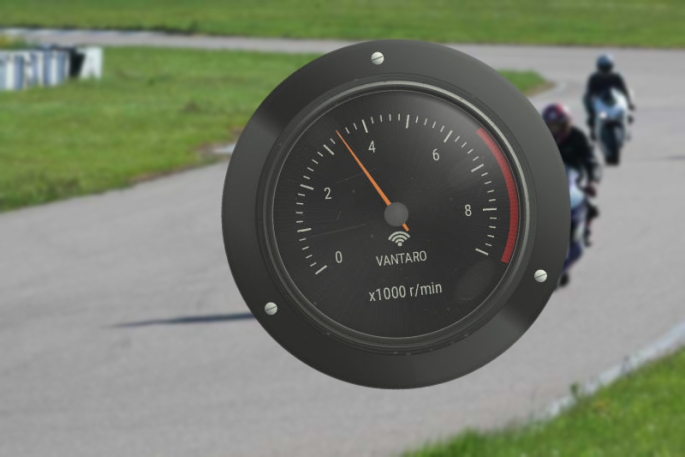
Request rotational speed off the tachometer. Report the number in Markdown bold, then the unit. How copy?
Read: **3400** rpm
